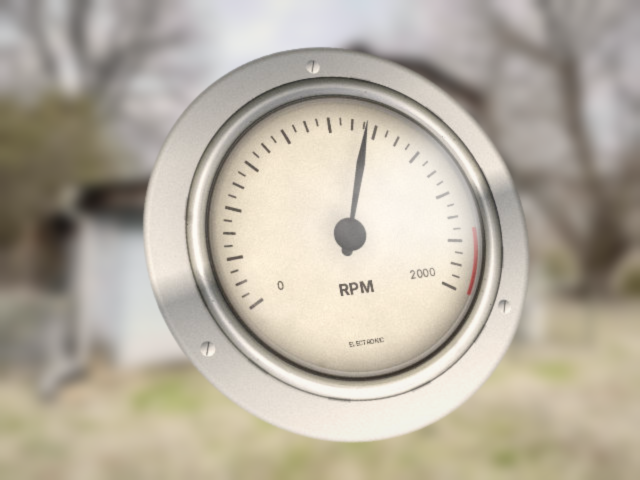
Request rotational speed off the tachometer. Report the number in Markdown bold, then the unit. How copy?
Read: **1150** rpm
